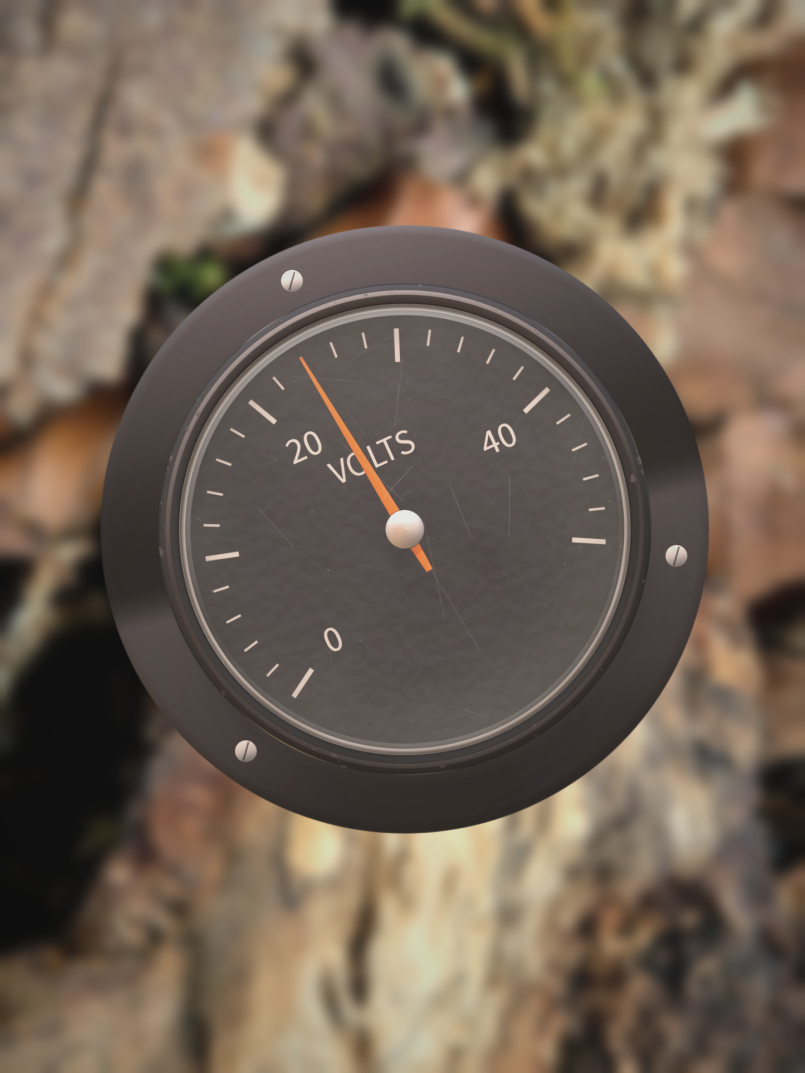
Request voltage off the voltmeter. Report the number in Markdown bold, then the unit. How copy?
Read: **24** V
